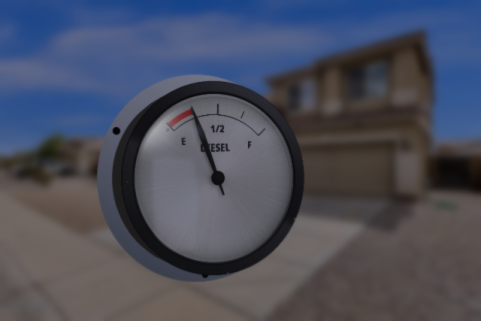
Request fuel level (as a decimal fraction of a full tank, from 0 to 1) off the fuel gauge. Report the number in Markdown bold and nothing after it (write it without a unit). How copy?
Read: **0.25**
